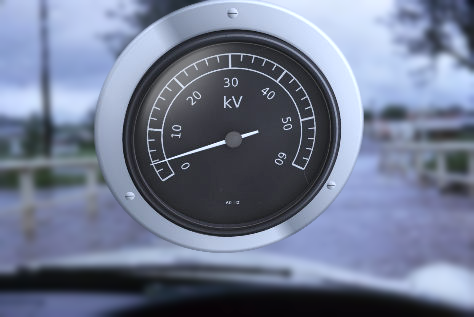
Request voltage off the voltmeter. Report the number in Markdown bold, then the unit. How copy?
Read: **4** kV
